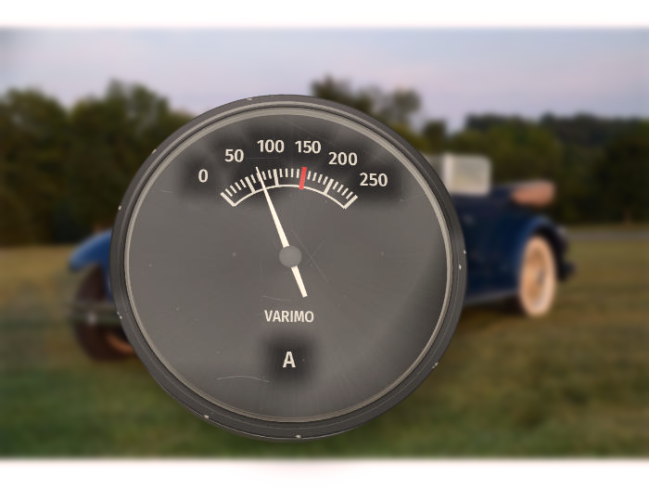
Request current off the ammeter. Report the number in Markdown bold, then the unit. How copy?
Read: **70** A
